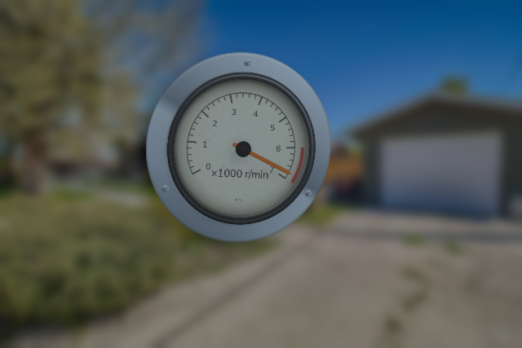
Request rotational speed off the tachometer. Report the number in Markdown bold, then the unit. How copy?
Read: **6800** rpm
